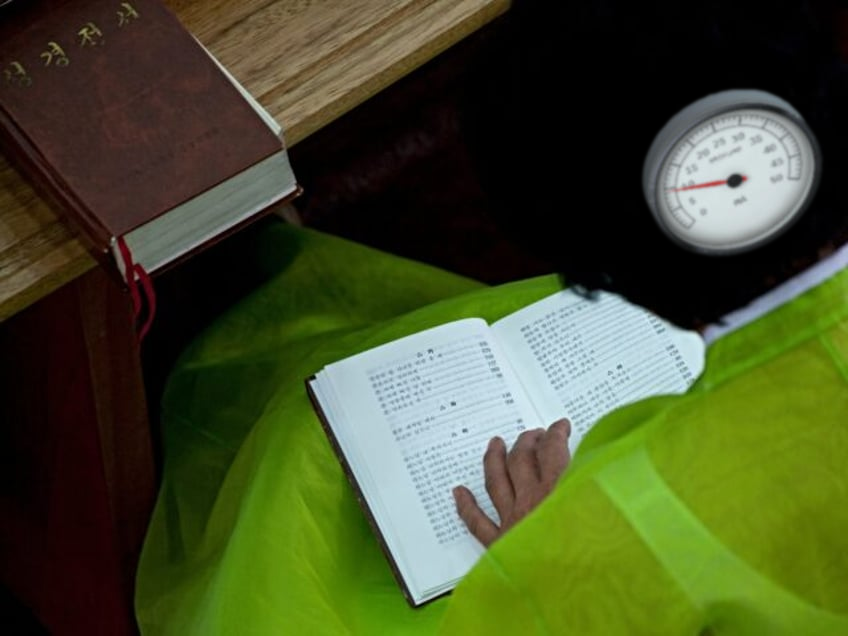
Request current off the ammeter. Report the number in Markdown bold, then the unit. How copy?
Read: **10** mA
